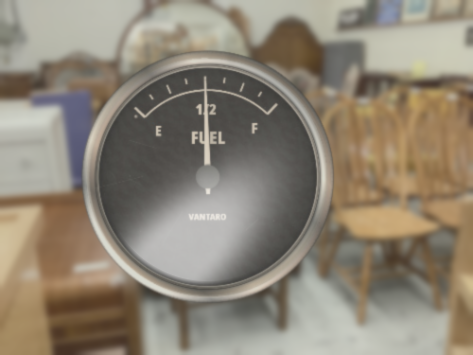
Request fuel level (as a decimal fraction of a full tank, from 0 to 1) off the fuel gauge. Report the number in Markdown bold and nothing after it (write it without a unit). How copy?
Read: **0.5**
